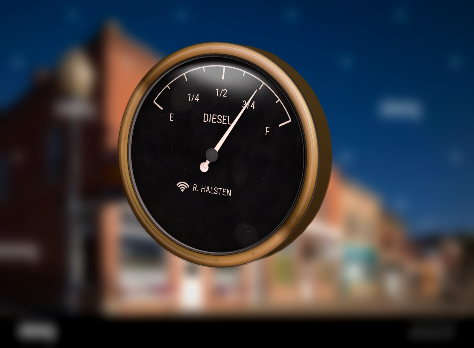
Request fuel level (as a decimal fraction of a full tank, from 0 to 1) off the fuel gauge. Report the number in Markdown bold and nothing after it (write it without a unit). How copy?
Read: **0.75**
